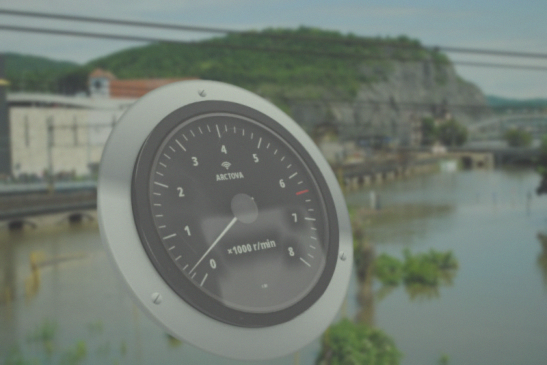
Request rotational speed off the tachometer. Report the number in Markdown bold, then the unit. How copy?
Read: **300** rpm
